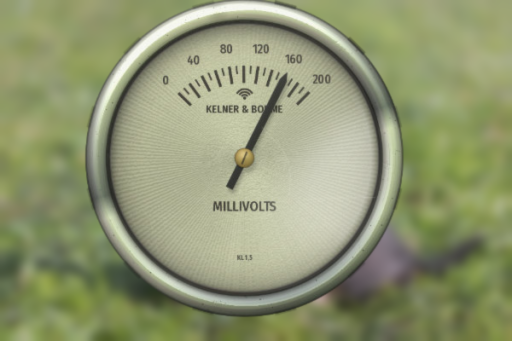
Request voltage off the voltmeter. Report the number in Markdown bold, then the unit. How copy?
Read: **160** mV
